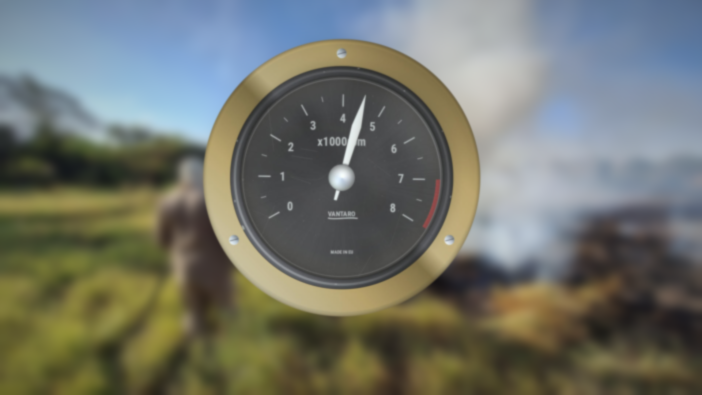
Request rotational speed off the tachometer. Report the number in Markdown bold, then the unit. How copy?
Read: **4500** rpm
